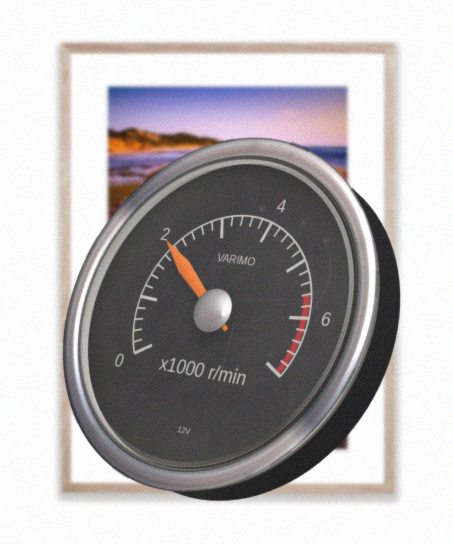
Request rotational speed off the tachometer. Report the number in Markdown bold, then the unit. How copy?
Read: **2000** rpm
